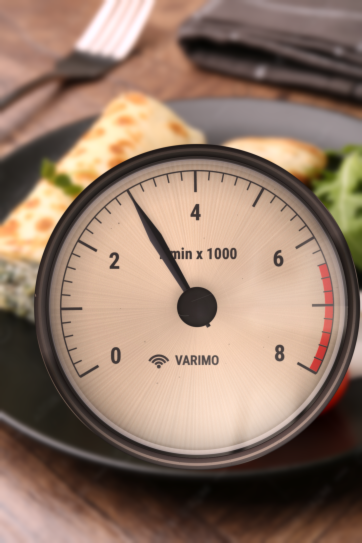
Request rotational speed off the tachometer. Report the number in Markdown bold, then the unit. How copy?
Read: **3000** rpm
